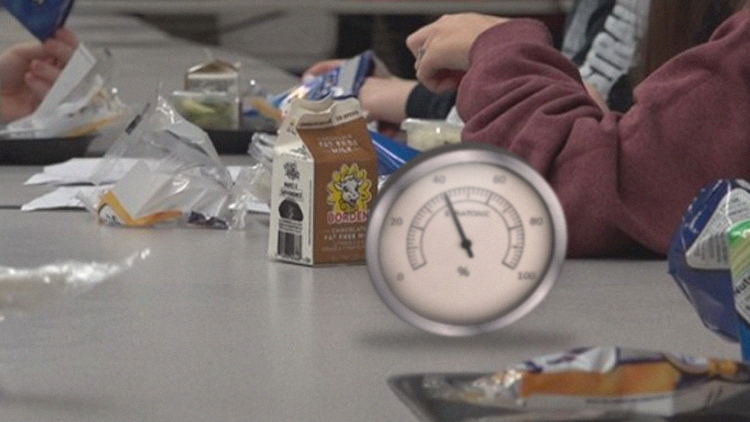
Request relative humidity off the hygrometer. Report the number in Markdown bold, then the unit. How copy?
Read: **40** %
